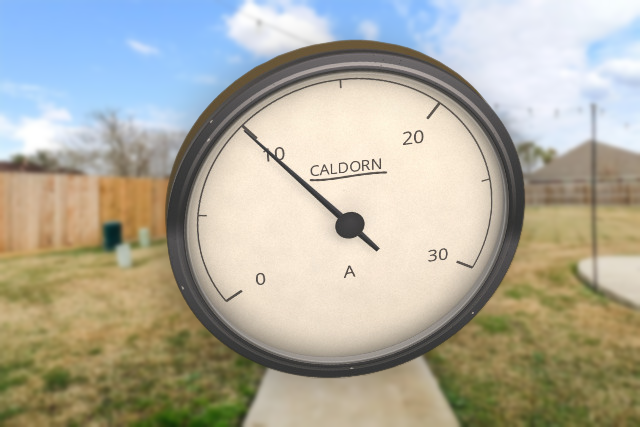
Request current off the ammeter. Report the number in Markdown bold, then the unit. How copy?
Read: **10** A
